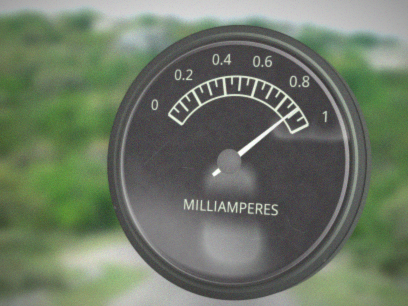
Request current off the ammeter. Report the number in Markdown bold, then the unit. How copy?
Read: **0.9** mA
